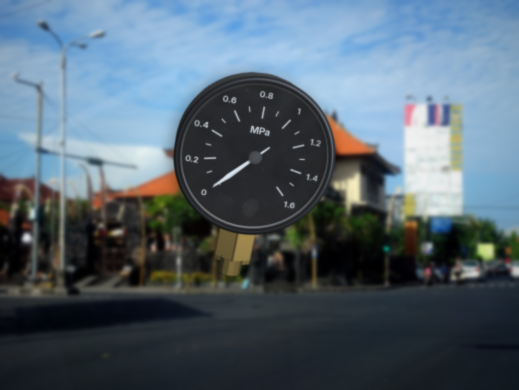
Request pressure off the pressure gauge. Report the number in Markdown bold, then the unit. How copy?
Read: **0** MPa
